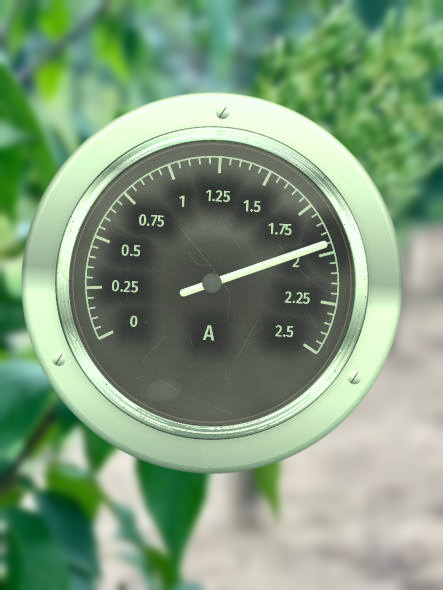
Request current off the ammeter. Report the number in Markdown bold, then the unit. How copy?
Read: **1.95** A
